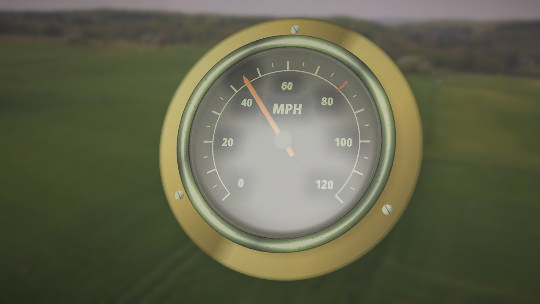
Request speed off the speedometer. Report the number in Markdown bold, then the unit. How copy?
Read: **45** mph
